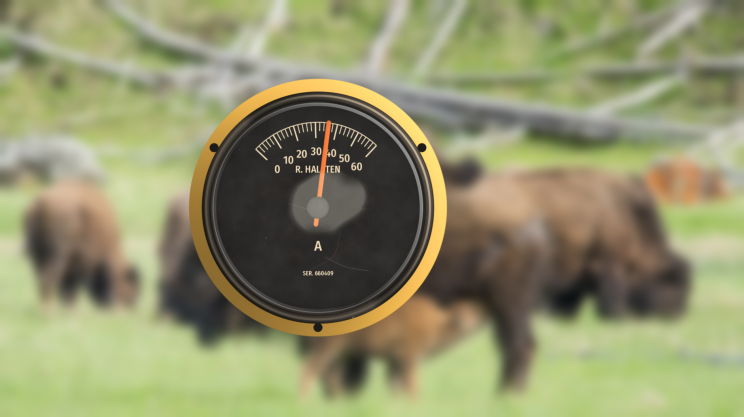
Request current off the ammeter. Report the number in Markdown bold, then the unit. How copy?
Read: **36** A
